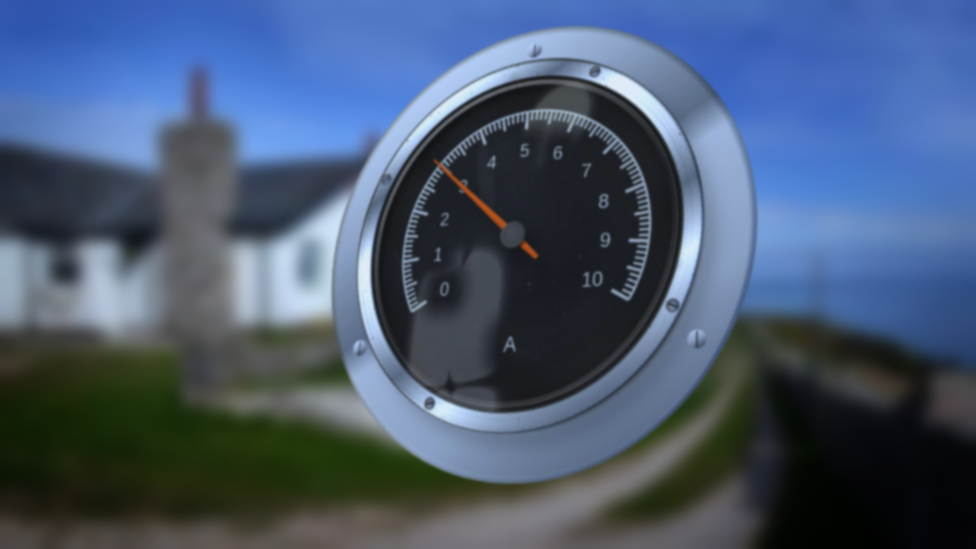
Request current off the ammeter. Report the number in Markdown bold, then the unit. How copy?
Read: **3** A
